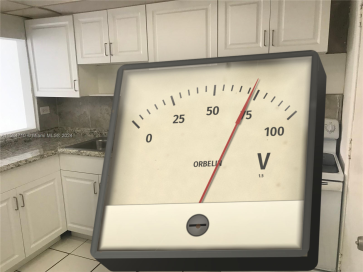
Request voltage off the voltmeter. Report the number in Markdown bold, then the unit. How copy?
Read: **72.5** V
